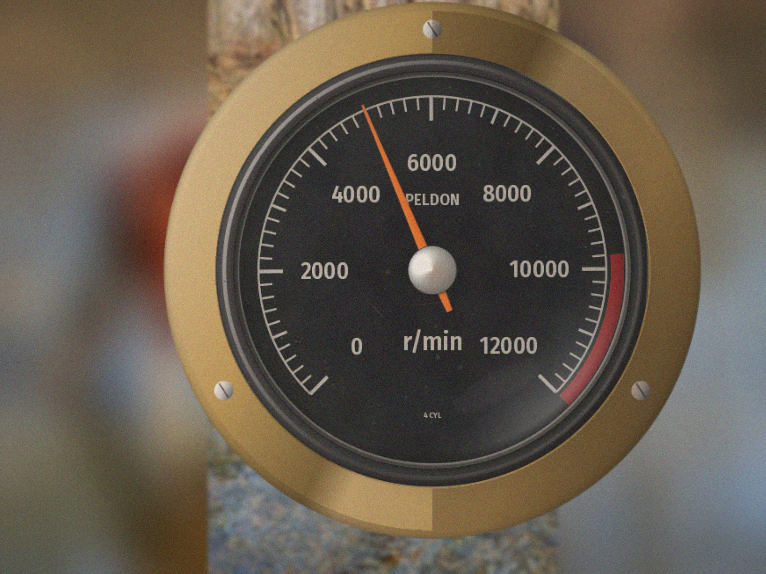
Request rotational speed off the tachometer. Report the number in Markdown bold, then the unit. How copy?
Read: **5000** rpm
